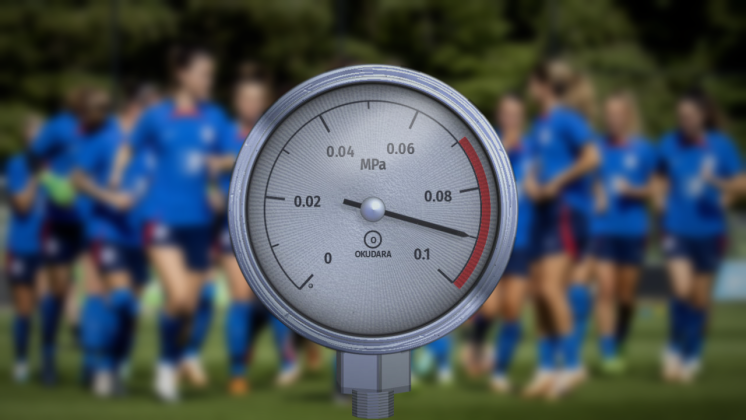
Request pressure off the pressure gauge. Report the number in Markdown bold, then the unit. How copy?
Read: **0.09** MPa
